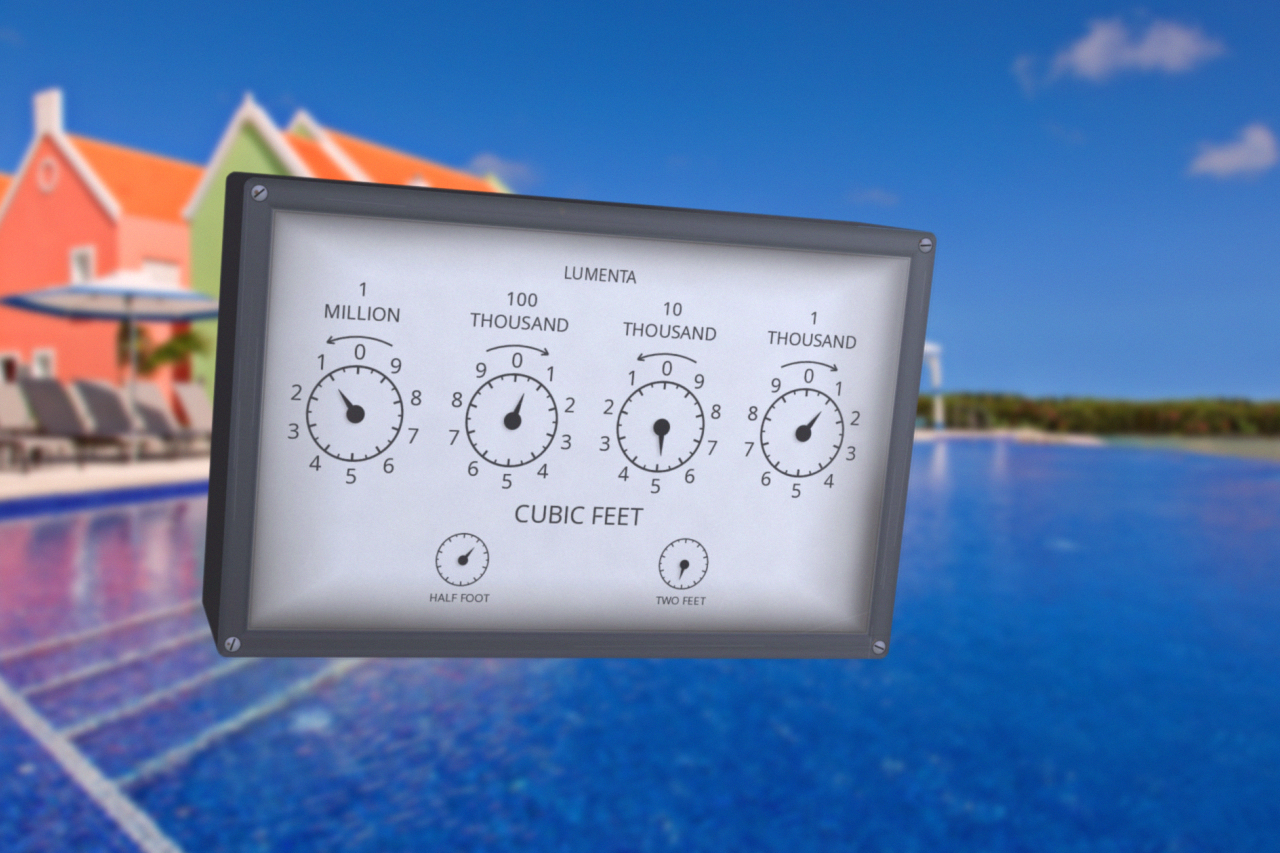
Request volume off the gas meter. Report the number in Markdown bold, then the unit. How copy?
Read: **105100** ft³
